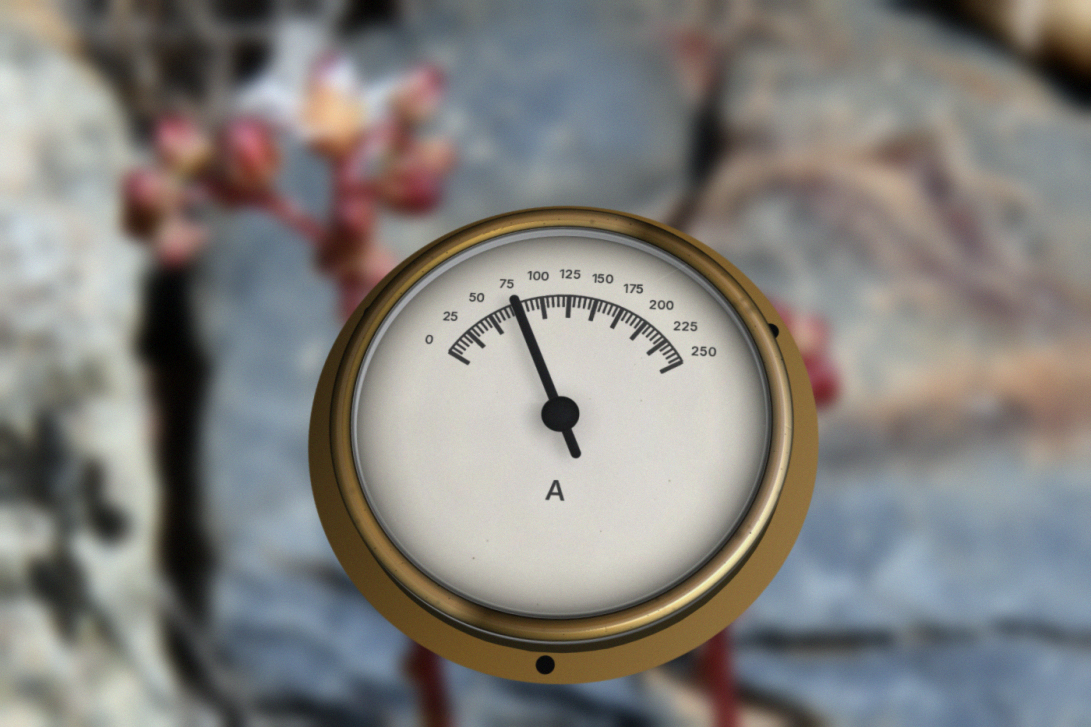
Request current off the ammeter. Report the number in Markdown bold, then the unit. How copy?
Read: **75** A
